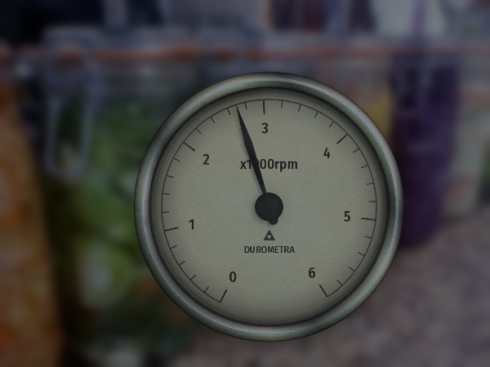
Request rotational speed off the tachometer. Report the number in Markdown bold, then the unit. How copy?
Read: **2700** rpm
